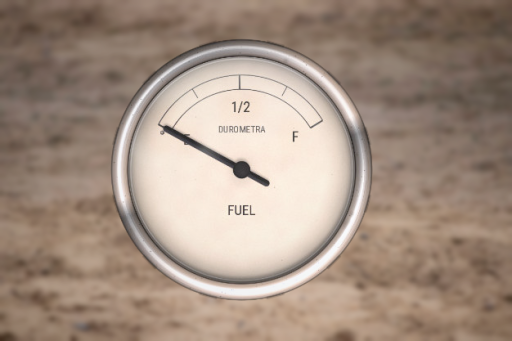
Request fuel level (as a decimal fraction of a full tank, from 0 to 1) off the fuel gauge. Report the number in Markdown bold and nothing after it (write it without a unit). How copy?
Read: **0**
